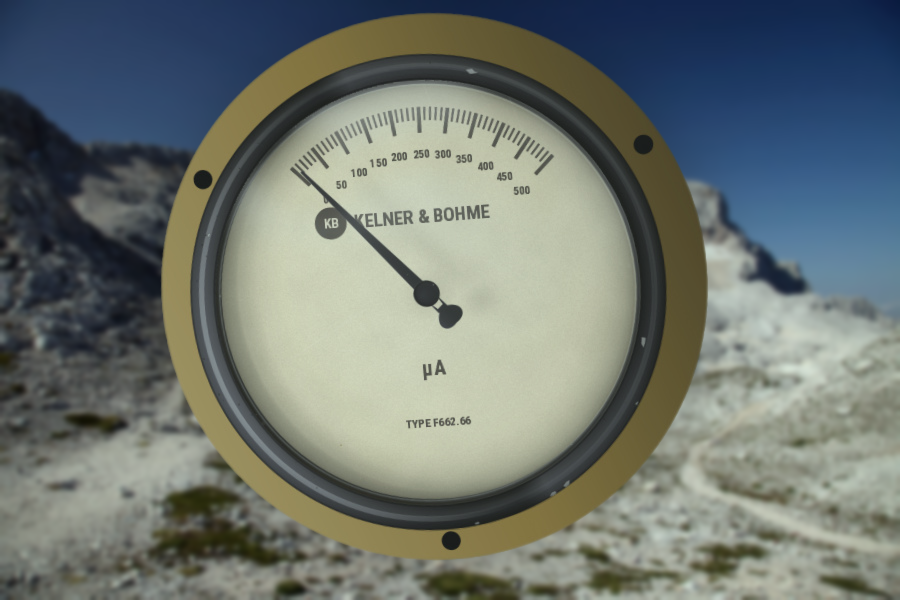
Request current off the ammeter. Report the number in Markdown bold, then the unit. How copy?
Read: **10** µA
